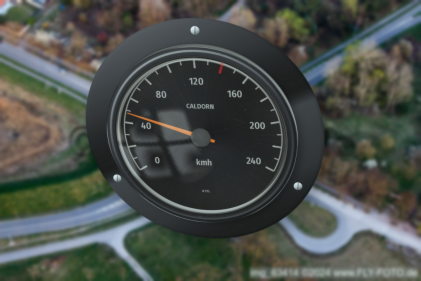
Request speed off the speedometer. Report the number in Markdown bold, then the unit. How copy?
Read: **50** km/h
